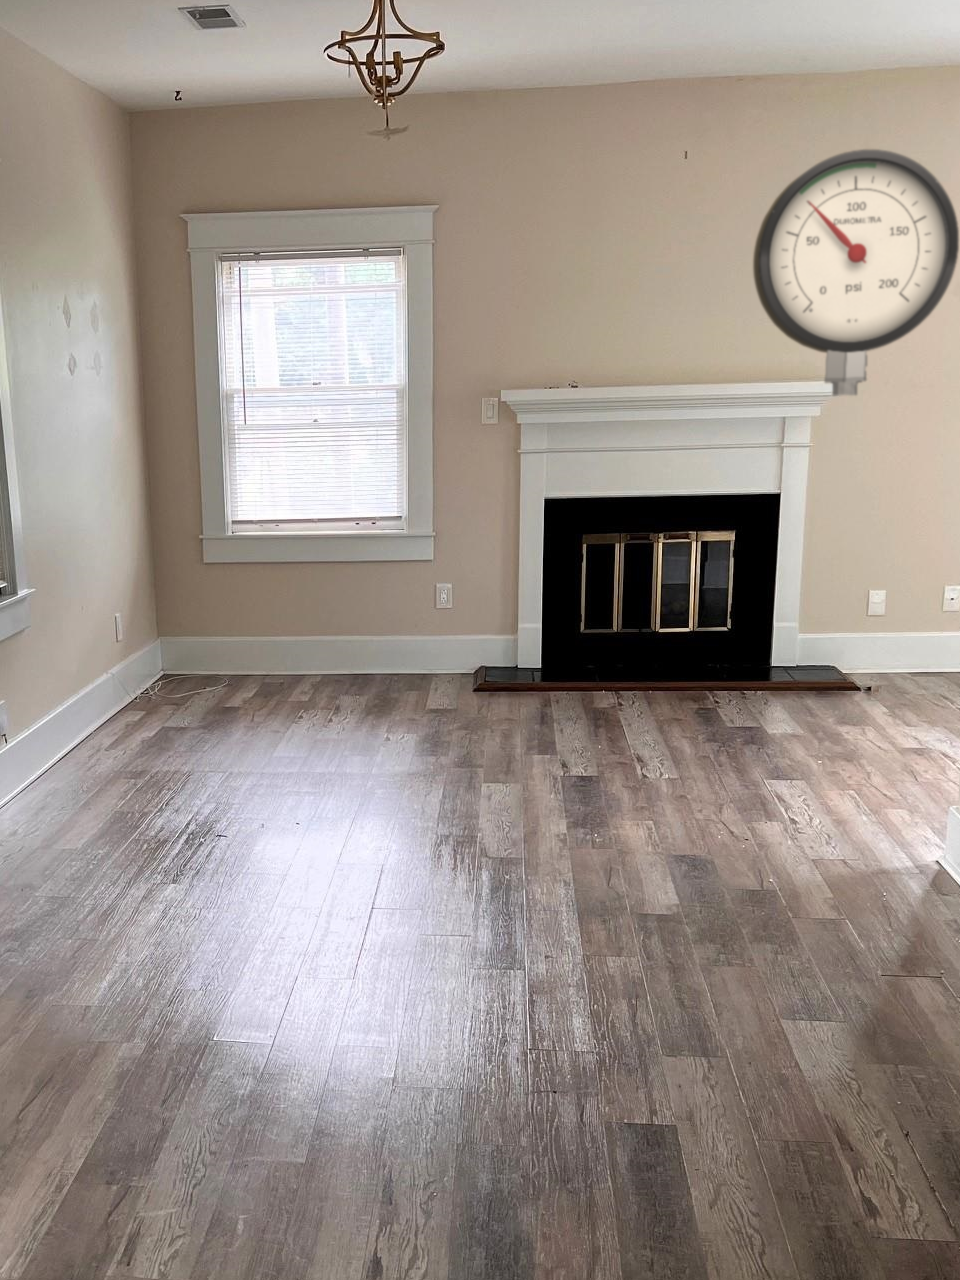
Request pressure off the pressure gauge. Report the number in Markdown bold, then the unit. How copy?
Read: **70** psi
